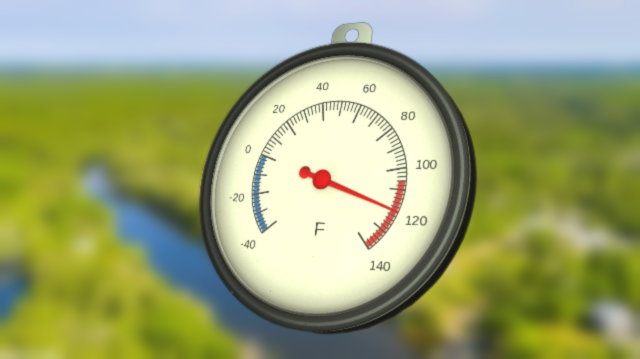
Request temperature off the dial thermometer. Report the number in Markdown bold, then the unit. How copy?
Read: **120** °F
